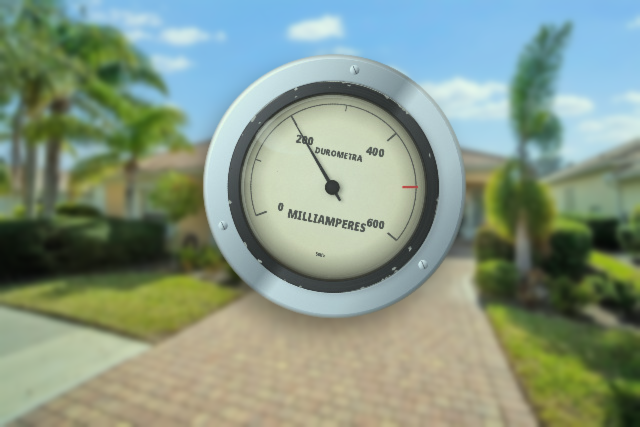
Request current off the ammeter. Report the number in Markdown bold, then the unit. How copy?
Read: **200** mA
